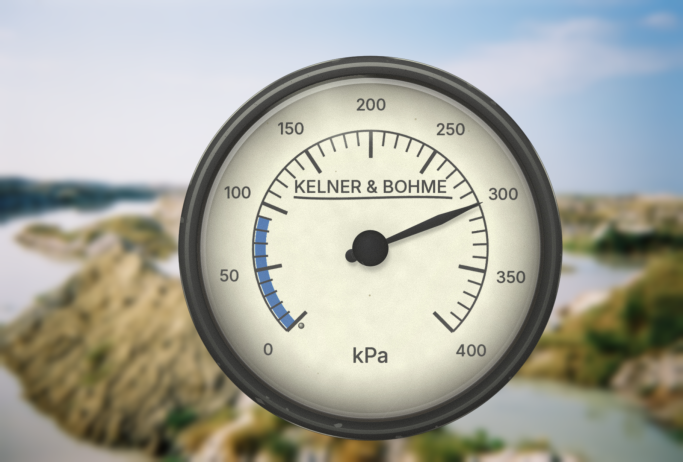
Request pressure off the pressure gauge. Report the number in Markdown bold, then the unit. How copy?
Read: **300** kPa
